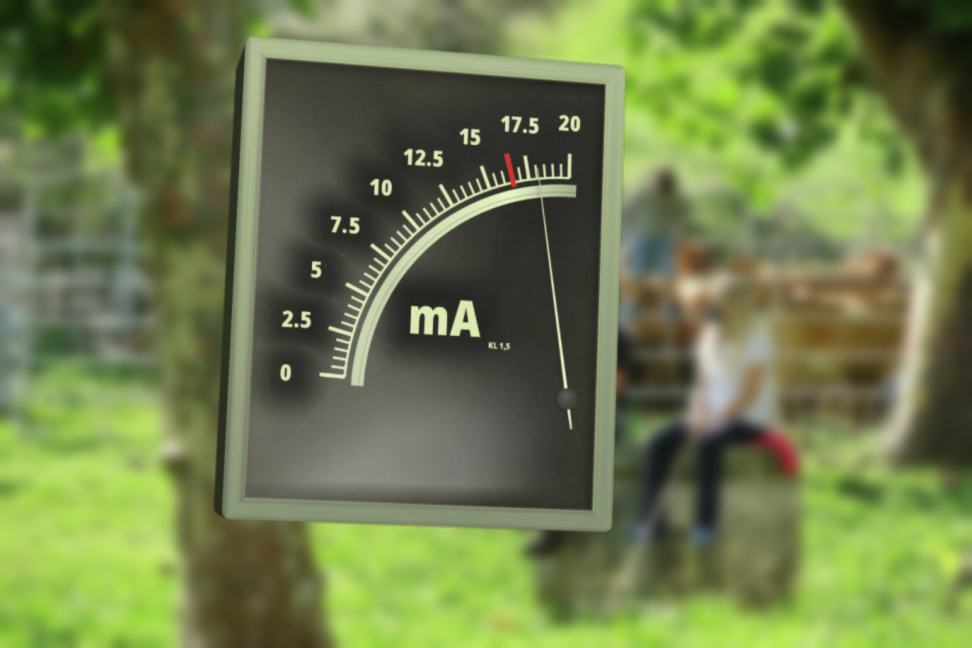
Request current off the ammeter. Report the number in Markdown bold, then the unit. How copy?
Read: **18** mA
